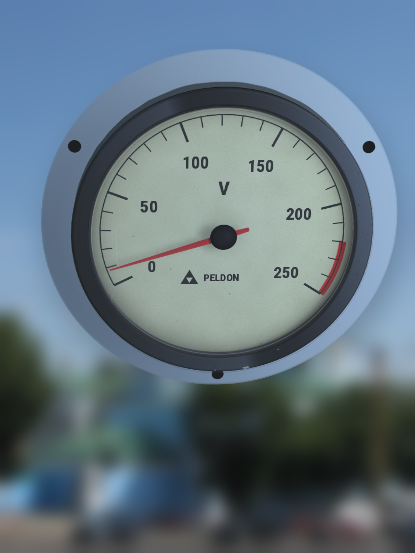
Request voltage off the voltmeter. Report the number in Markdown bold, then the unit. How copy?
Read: **10** V
